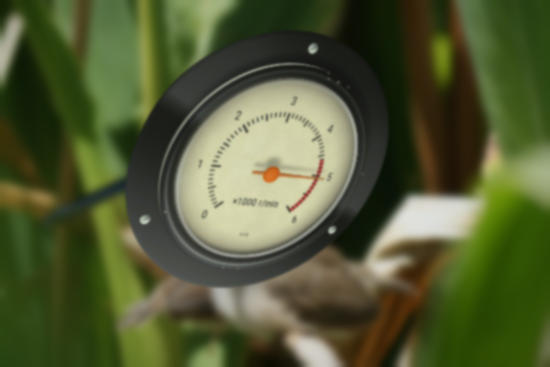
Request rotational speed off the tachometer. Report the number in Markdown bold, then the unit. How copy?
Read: **5000** rpm
